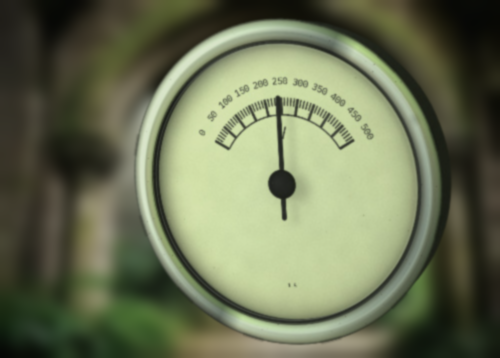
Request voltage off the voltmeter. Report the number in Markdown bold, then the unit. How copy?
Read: **250** V
